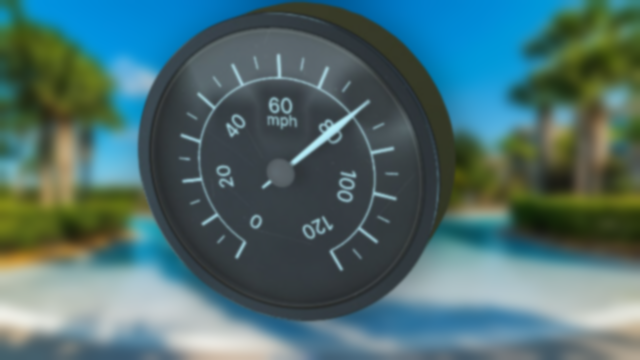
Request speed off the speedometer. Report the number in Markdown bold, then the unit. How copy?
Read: **80** mph
